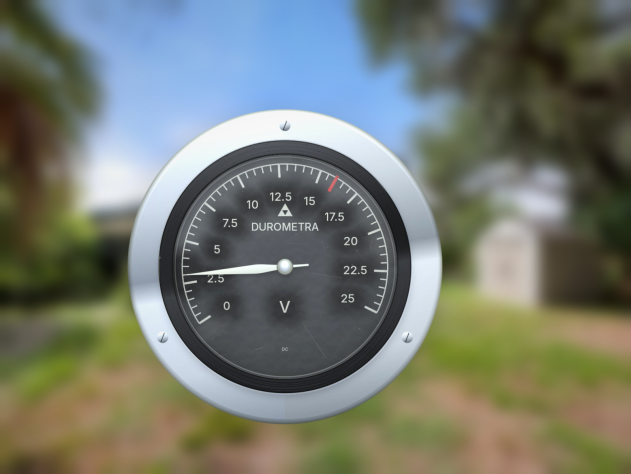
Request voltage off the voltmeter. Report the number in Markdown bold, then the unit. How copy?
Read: **3** V
